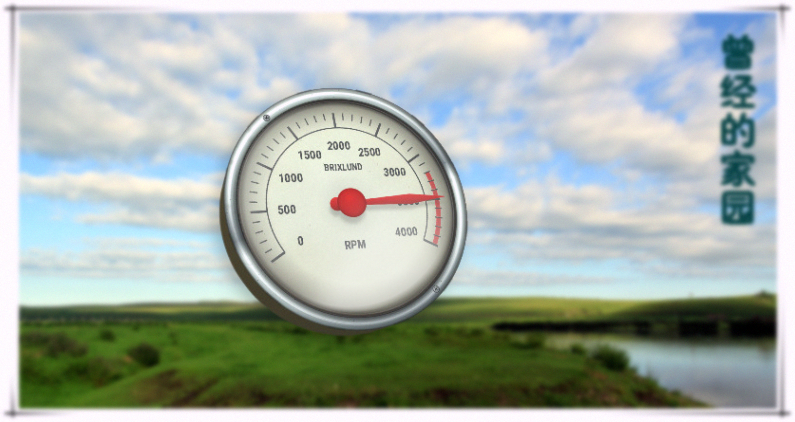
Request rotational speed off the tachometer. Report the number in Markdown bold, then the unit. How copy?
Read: **3500** rpm
